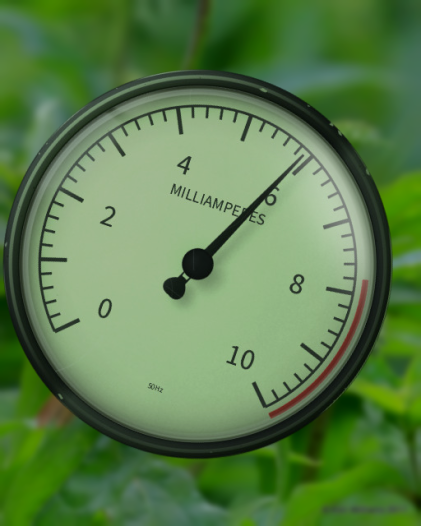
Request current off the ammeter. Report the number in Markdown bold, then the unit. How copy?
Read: **5.9** mA
